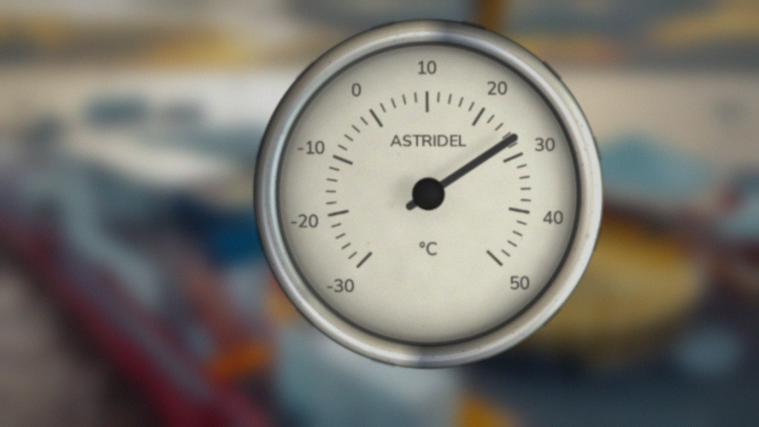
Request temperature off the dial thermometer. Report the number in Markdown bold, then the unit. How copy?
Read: **27** °C
